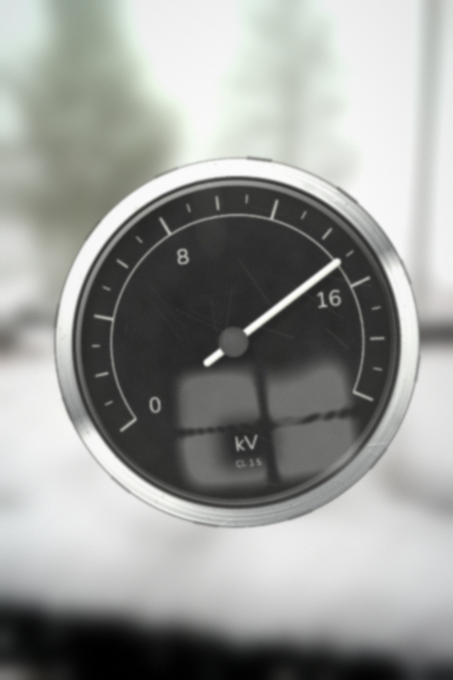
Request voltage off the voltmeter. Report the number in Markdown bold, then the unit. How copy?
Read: **15** kV
